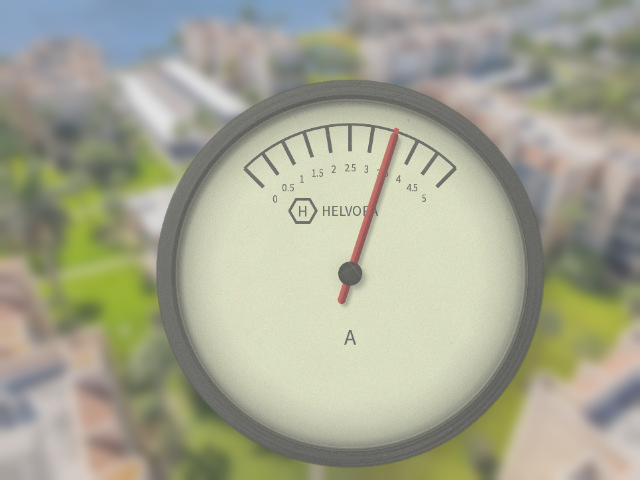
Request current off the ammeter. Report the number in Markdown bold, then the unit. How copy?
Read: **3.5** A
